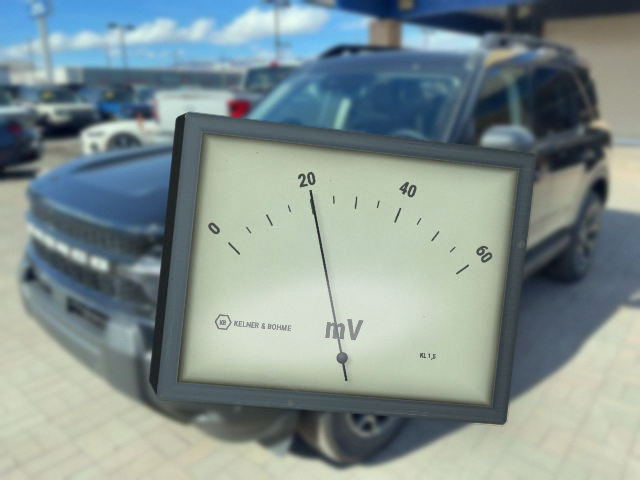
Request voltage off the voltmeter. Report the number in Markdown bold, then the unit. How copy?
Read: **20** mV
